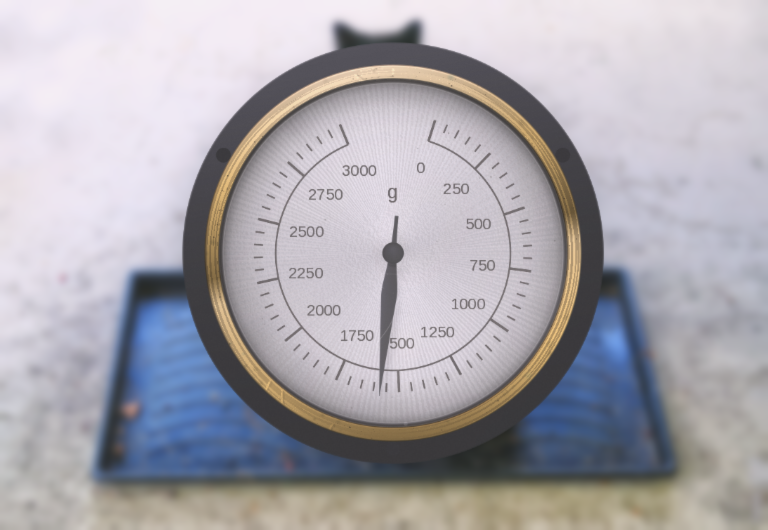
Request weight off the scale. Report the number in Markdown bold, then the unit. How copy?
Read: **1575** g
